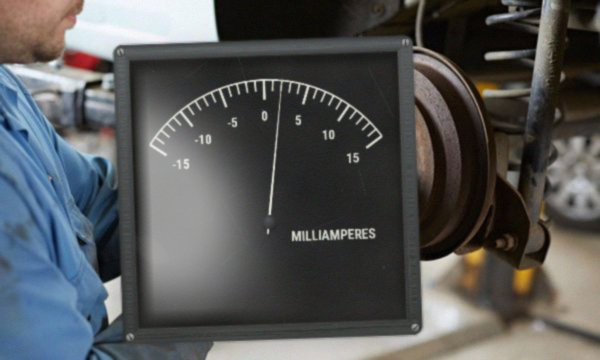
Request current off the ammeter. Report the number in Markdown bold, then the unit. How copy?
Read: **2** mA
